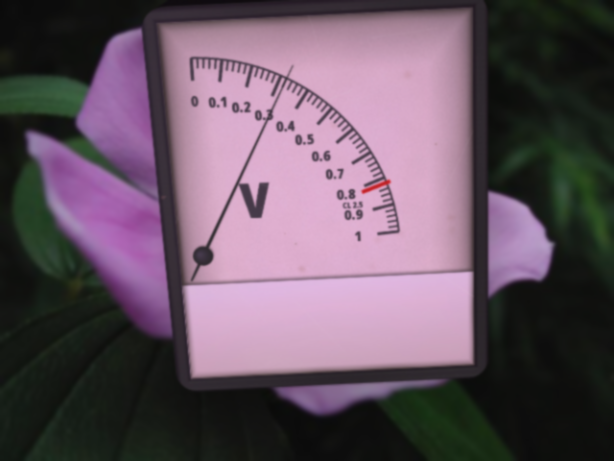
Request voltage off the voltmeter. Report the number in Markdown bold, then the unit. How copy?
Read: **0.32** V
